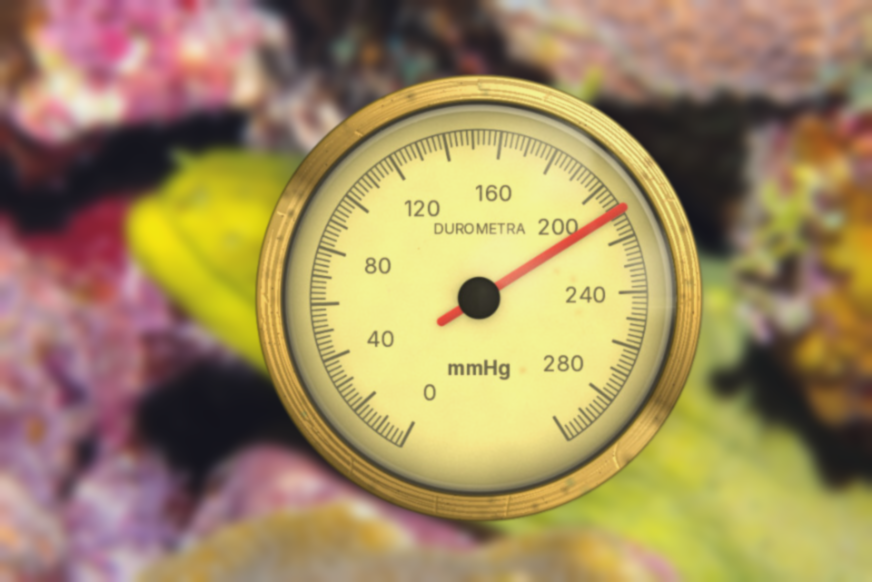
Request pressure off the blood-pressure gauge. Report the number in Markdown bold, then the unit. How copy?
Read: **210** mmHg
